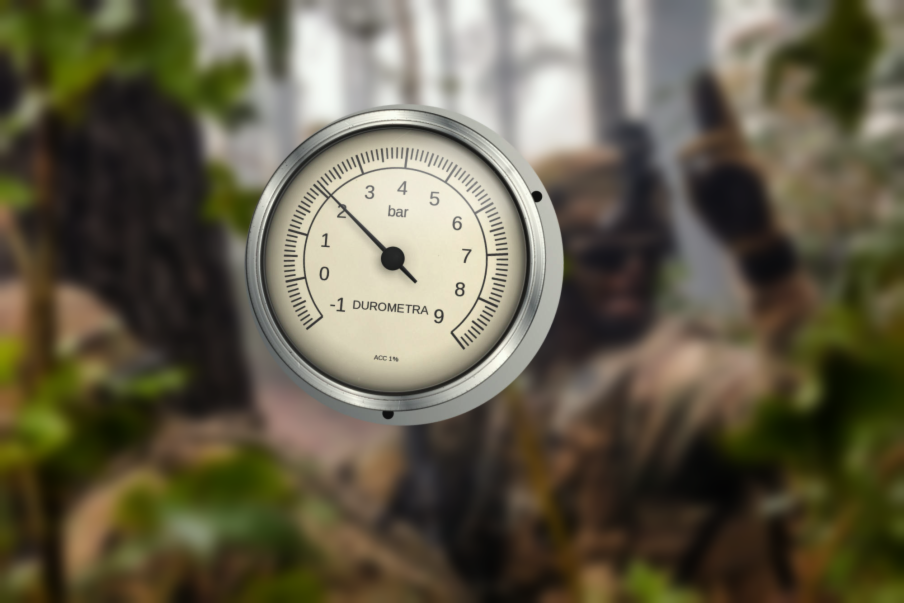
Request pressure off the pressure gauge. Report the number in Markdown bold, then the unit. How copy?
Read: **2.1** bar
